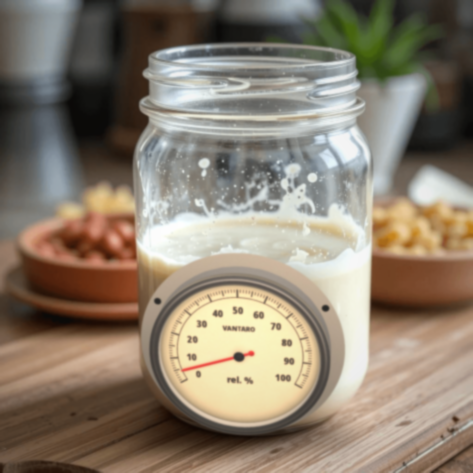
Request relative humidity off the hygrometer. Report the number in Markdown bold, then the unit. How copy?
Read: **5** %
